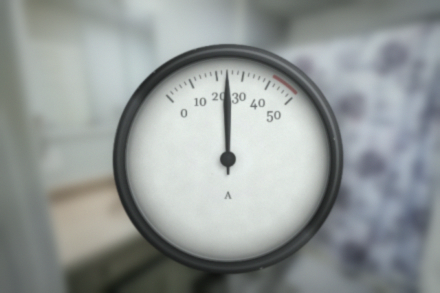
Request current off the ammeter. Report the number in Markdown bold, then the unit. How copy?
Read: **24** A
